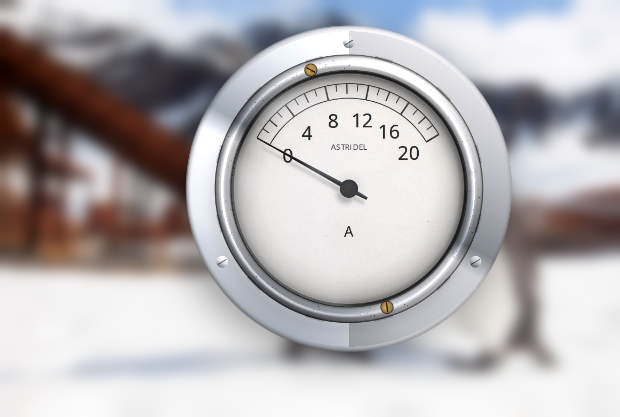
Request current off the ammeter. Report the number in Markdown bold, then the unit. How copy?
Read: **0** A
